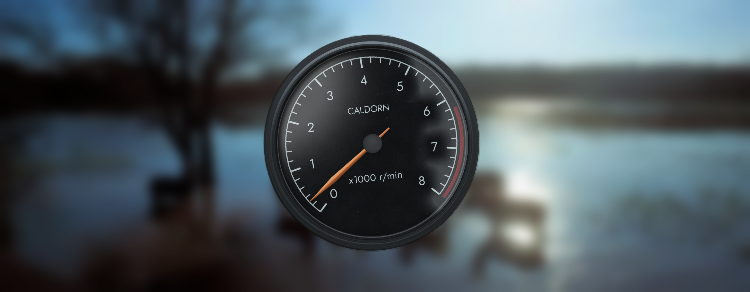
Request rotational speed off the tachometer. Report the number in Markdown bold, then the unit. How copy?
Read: **300** rpm
